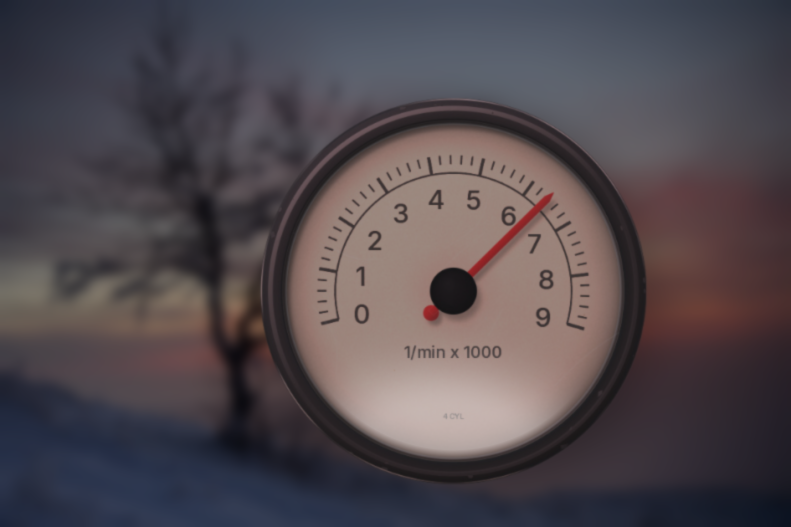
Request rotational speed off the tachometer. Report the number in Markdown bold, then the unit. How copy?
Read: **6400** rpm
